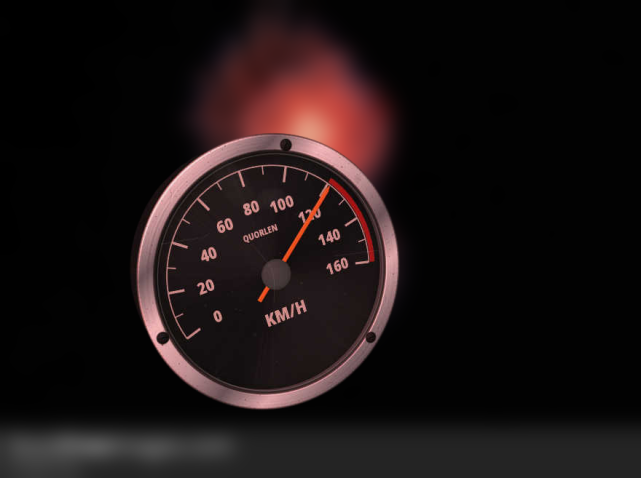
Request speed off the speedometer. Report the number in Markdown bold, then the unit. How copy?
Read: **120** km/h
